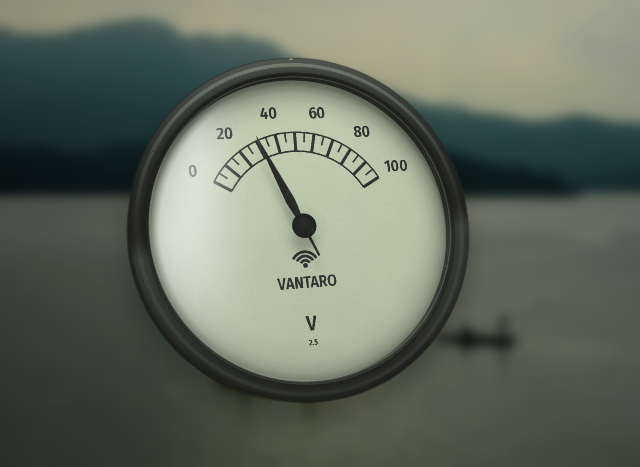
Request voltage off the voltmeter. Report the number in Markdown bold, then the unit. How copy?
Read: **30** V
